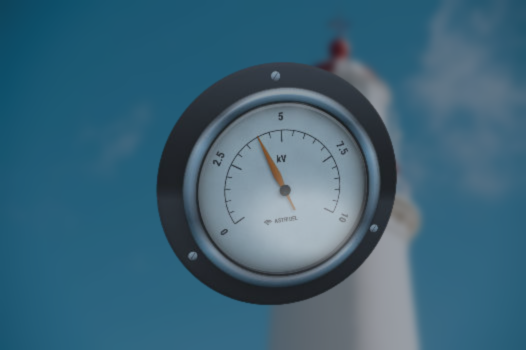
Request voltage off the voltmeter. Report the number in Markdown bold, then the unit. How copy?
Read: **4** kV
